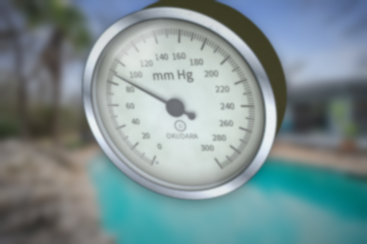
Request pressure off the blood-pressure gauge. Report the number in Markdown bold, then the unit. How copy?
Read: **90** mmHg
